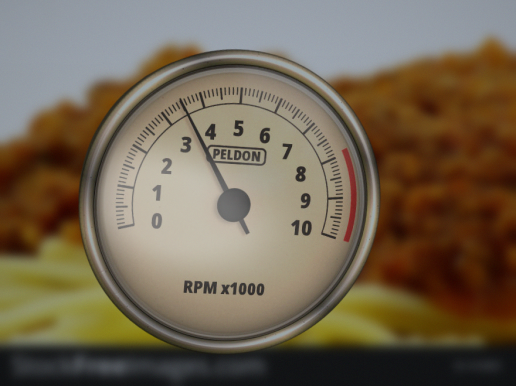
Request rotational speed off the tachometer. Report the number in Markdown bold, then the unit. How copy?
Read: **3500** rpm
